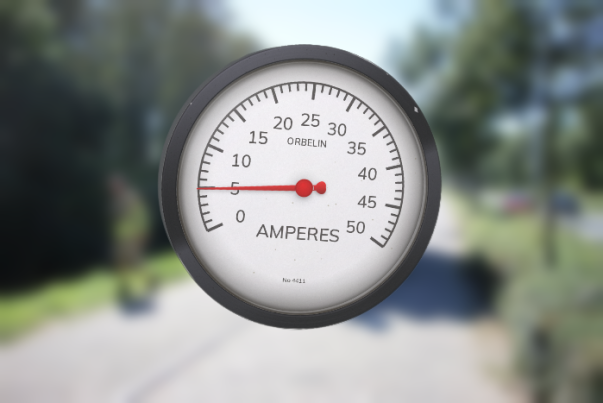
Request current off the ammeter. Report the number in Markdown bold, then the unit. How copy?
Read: **5** A
